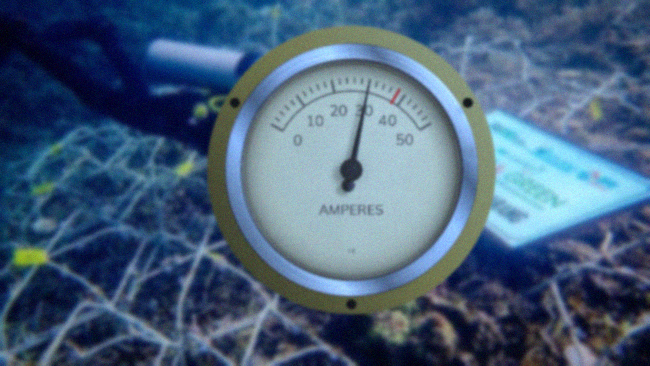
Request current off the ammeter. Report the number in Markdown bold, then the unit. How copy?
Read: **30** A
